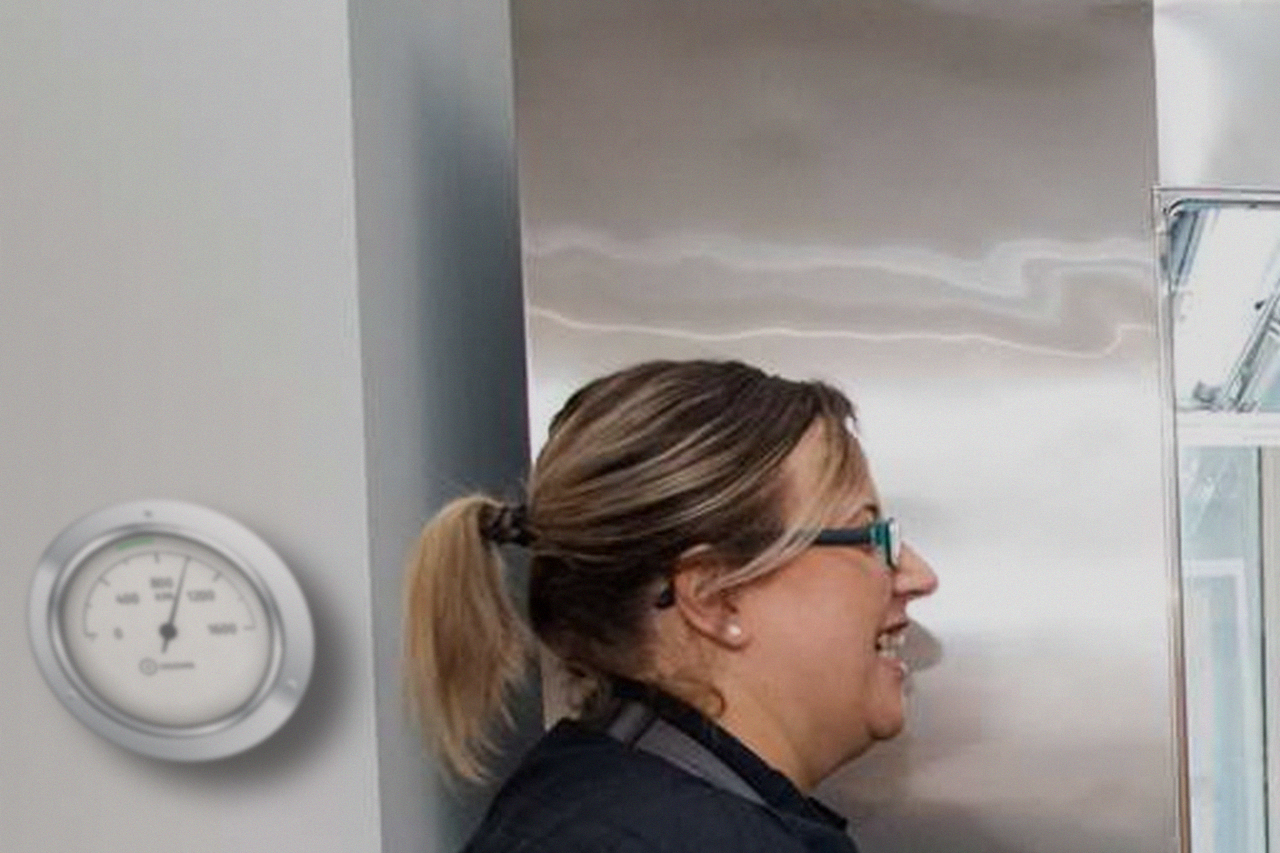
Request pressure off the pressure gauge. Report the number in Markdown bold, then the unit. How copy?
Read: **1000** kPa
